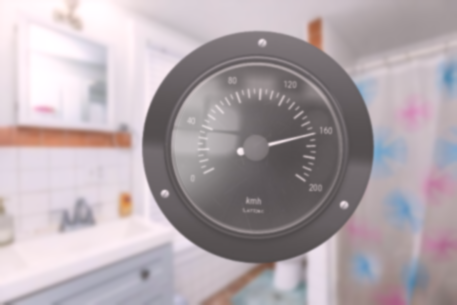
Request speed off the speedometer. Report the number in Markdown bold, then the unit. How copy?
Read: **160** km/h
